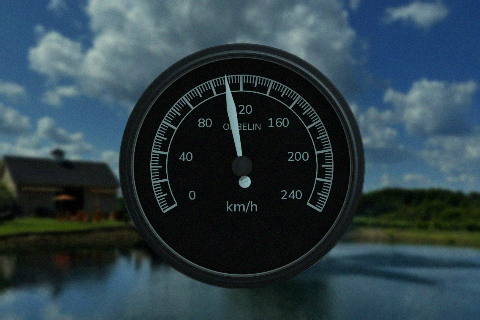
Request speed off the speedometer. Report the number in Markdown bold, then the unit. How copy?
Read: **110** km/h
